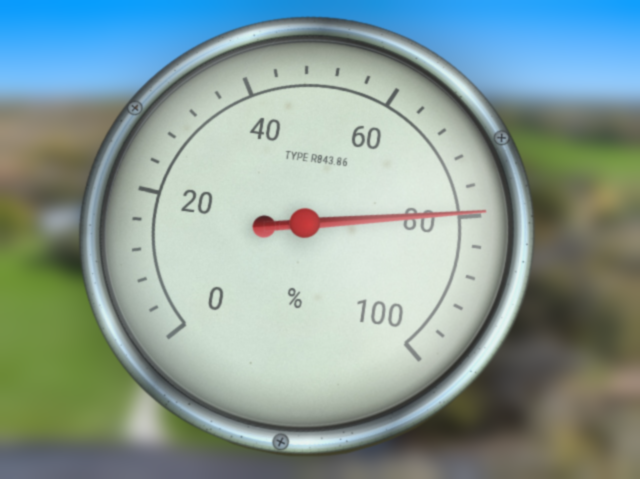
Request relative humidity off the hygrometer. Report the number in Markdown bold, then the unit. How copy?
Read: **80** %
